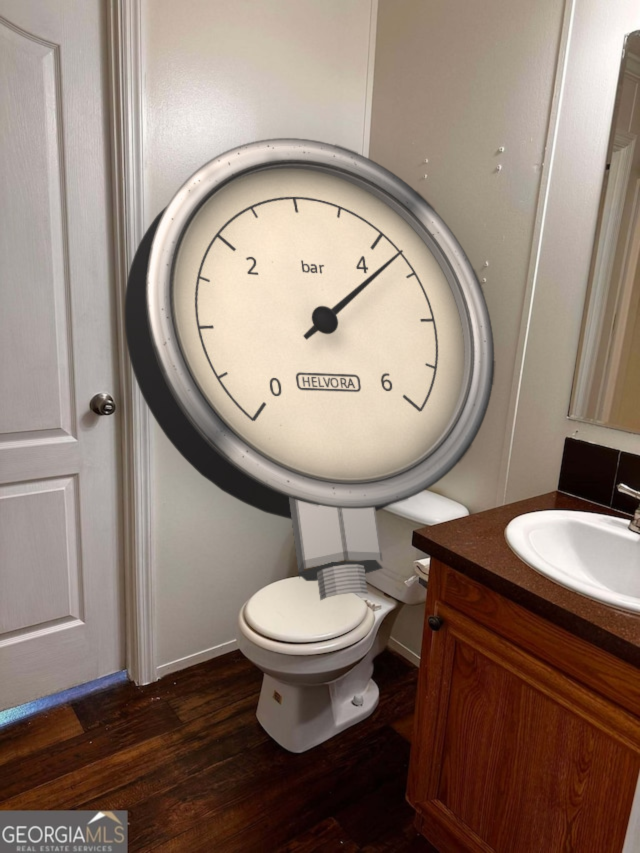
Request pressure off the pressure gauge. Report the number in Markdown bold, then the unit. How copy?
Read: **4.25** bar
